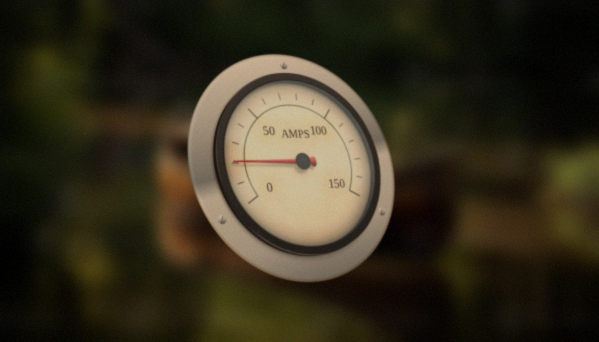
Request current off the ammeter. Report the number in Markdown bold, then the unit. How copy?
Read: **20** A
